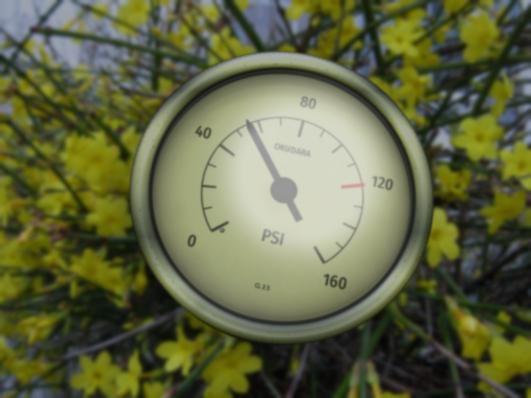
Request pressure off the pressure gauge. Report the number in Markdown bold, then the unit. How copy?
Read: **55** psi
